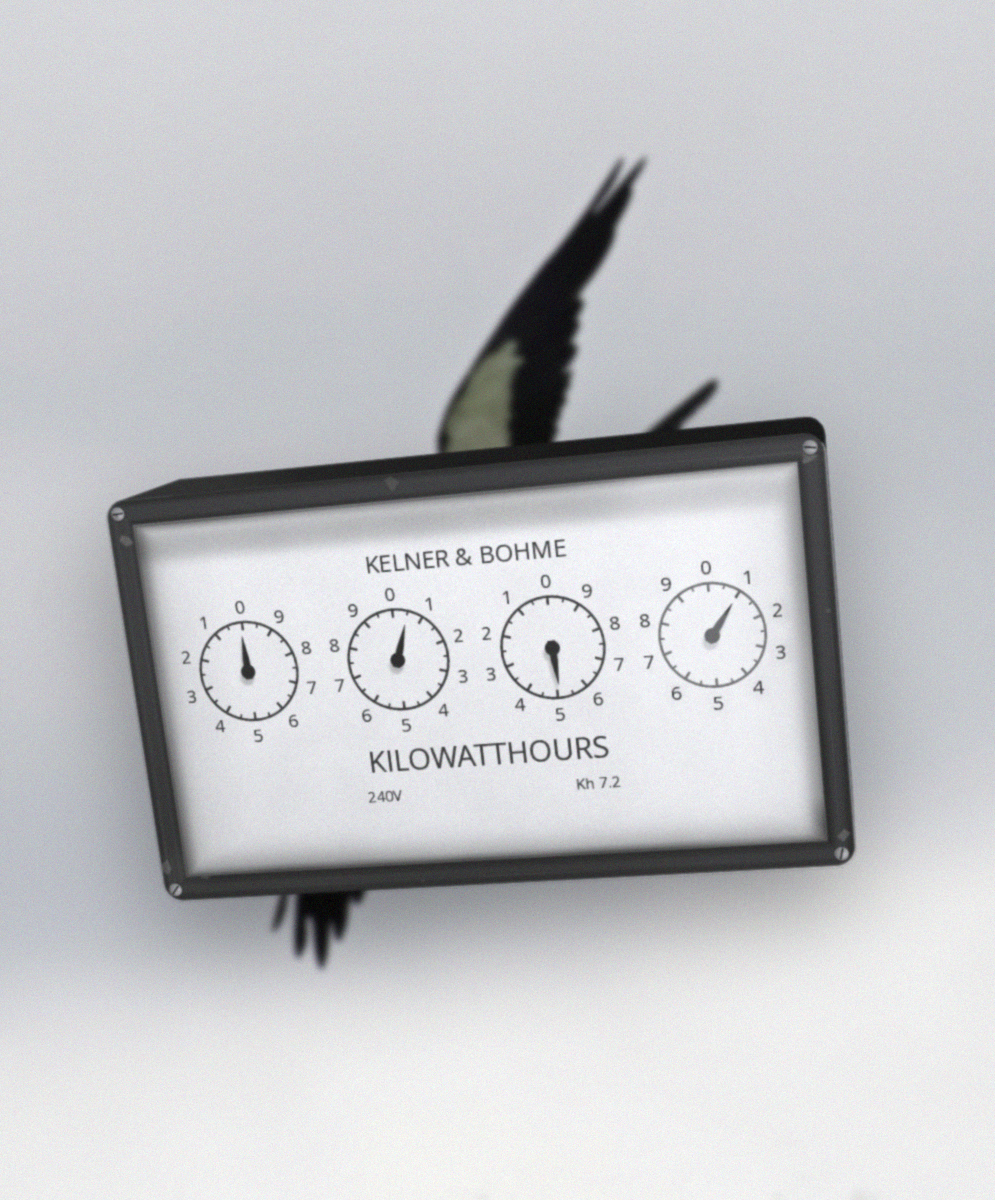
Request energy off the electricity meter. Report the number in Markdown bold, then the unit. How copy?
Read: **51** kWh
